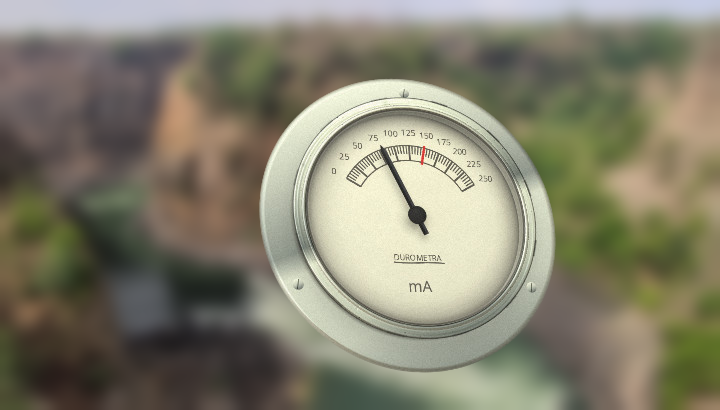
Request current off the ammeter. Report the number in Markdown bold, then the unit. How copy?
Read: **75** mA
